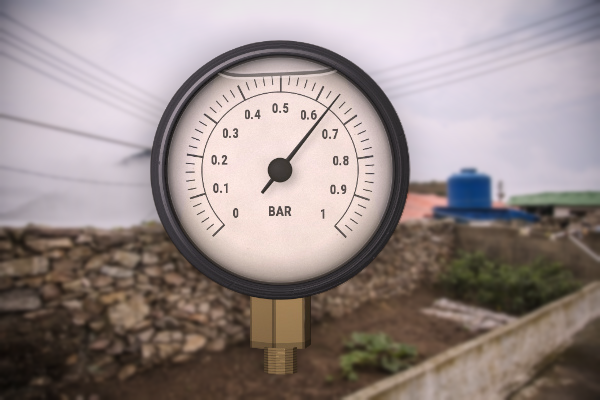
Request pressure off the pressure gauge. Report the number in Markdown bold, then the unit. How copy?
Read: **0.64** bar
